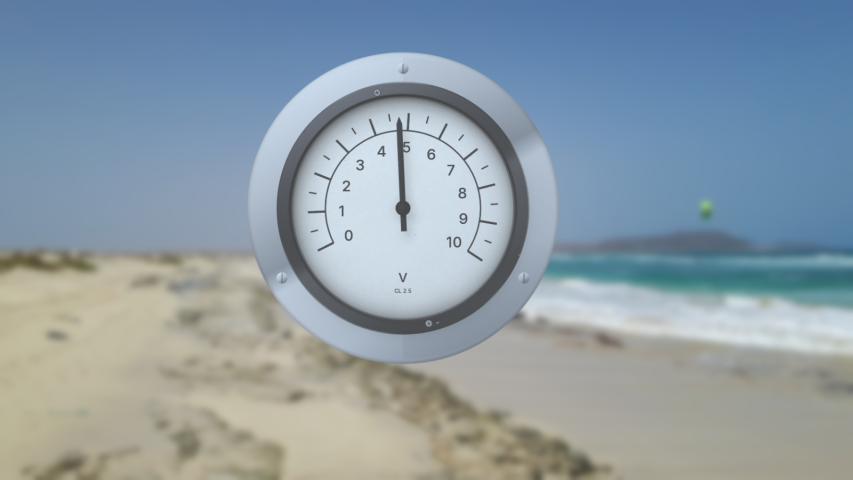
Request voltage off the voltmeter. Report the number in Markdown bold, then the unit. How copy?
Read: **4.75** V
